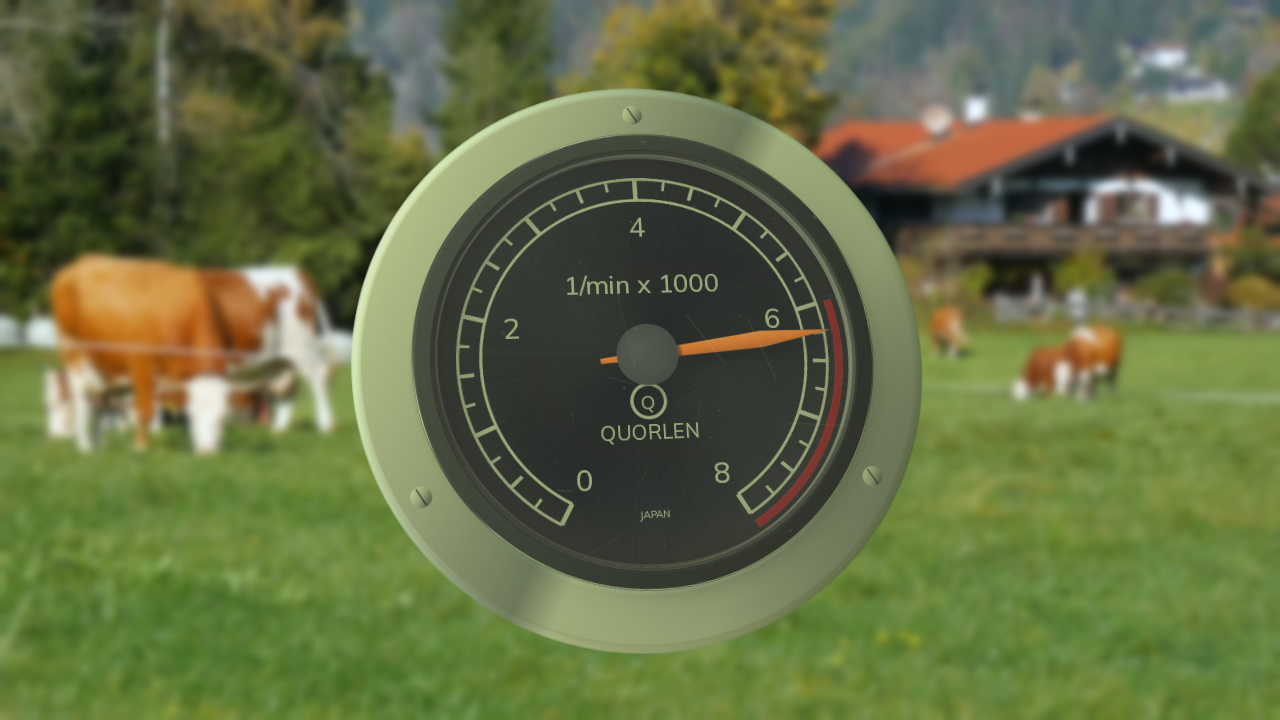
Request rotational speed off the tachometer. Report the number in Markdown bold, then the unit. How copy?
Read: **6250** rpm
